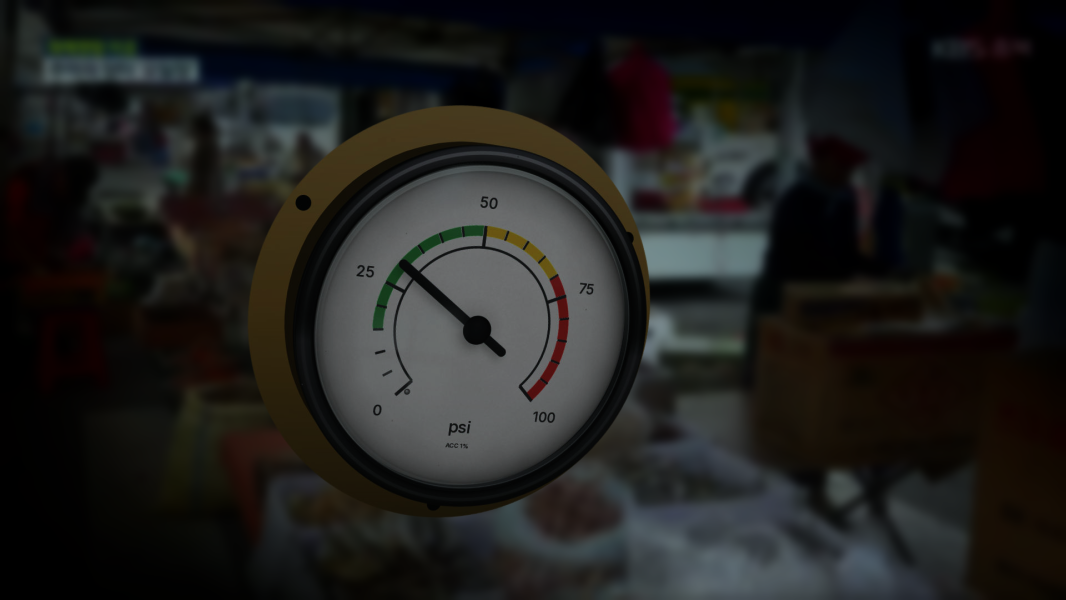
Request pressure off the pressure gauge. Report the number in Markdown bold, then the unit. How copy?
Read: **30** psi
